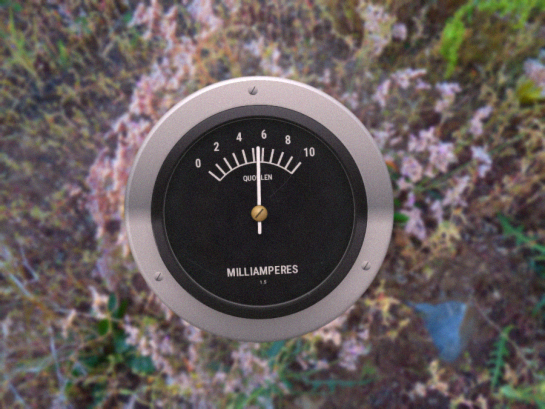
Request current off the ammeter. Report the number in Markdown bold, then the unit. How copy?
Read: **5.5** mA
